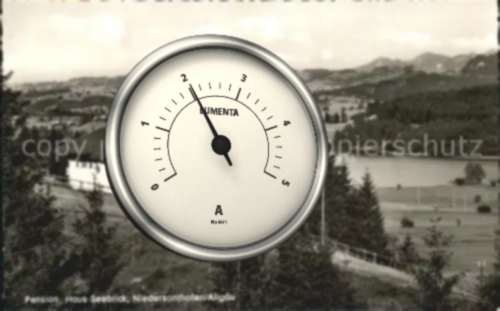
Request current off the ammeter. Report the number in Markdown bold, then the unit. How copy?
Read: **2** A
